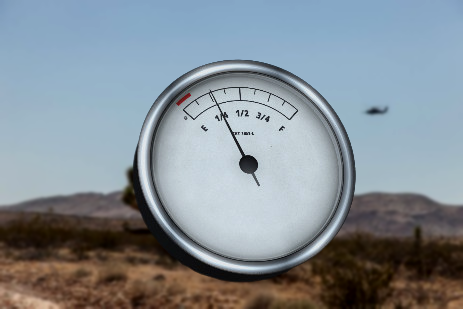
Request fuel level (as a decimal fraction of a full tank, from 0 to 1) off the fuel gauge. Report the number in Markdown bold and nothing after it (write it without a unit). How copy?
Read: **0.25**
